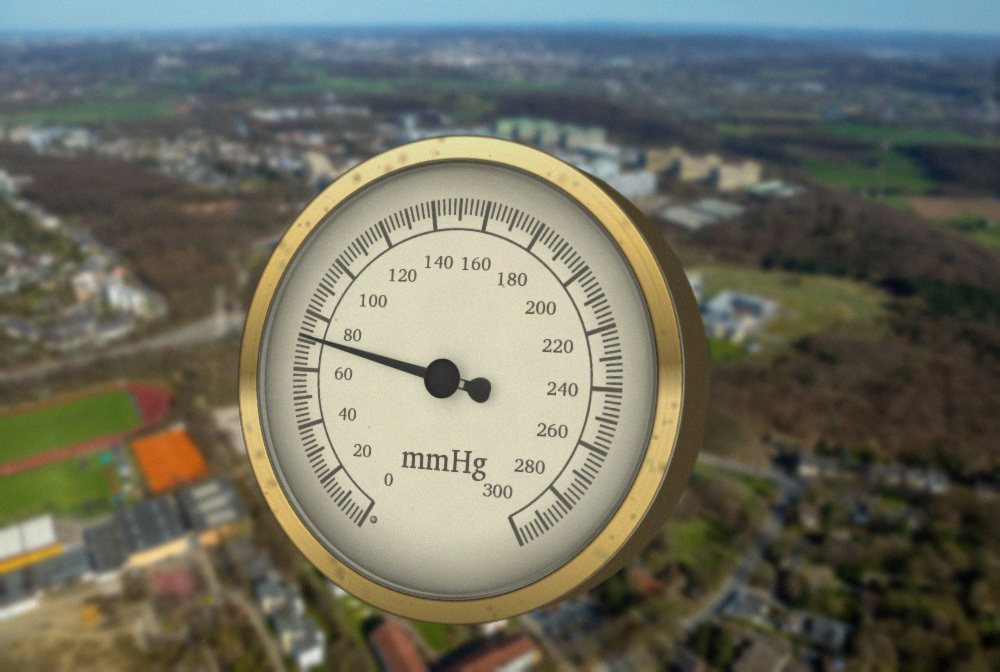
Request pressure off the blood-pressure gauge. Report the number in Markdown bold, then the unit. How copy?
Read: **72** mmHg
